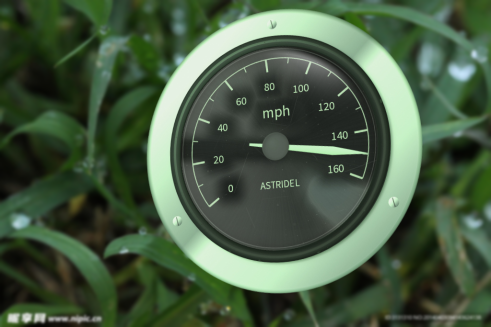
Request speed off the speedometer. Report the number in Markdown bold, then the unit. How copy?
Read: **150** mph
